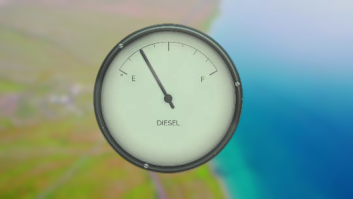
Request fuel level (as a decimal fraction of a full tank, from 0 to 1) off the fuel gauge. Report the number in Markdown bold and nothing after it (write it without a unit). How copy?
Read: **0.25**
